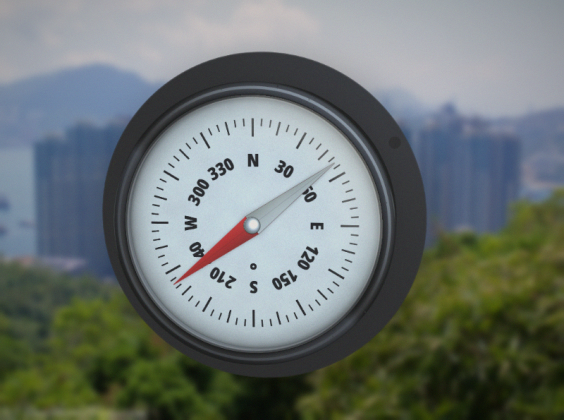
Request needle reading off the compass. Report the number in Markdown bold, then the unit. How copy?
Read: **232.5** °
